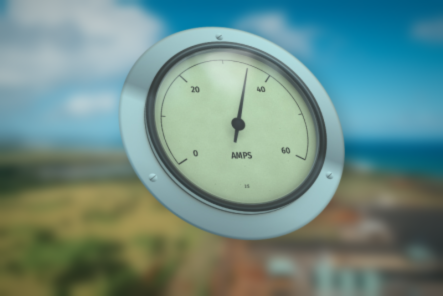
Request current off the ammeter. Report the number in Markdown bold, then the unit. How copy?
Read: **35** A
